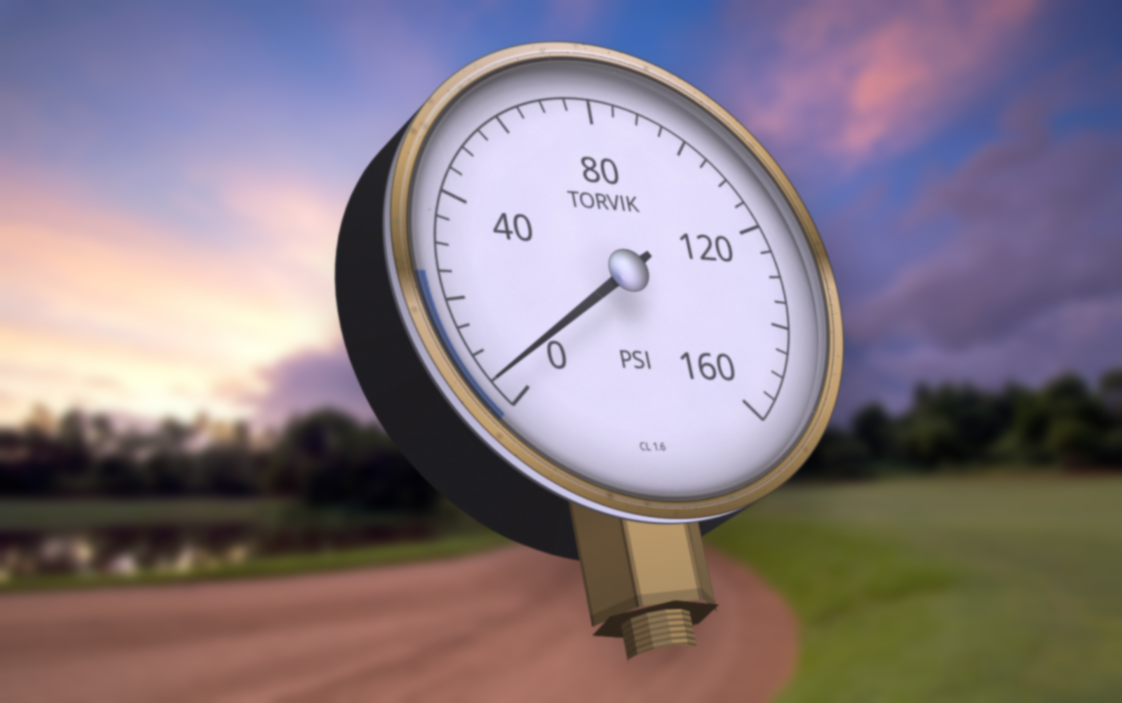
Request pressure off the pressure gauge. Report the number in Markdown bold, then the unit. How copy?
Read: **5** psi
